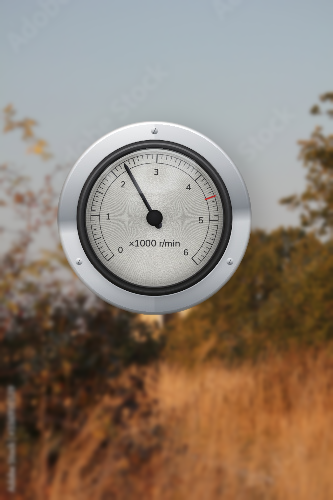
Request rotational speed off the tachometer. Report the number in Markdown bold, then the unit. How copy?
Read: **2300** rpm
